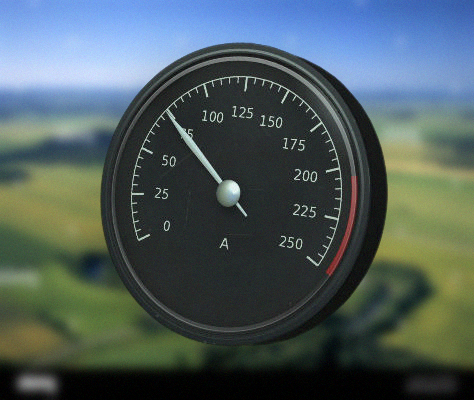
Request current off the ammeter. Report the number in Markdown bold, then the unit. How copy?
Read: **75** A
